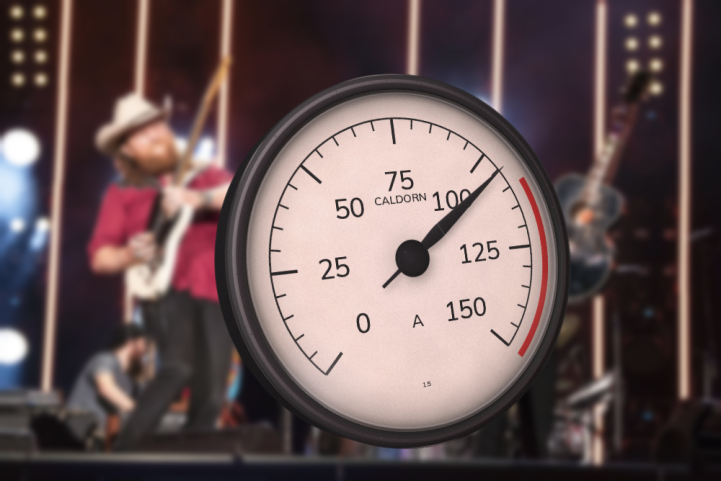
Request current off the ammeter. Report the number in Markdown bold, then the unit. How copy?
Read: **105** A
